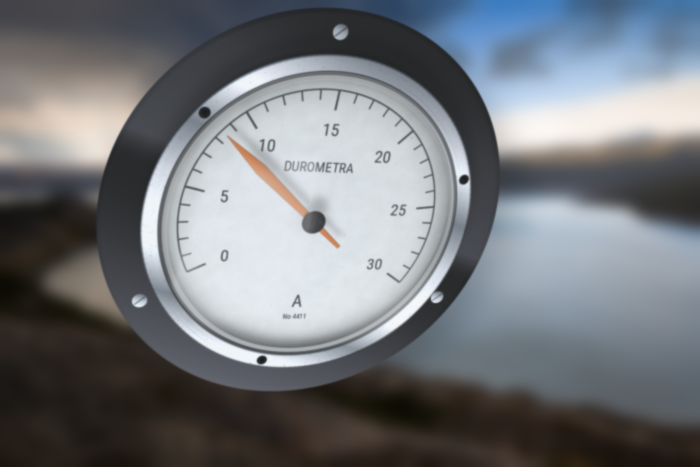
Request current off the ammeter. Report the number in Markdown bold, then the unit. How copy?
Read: **8.5** A
